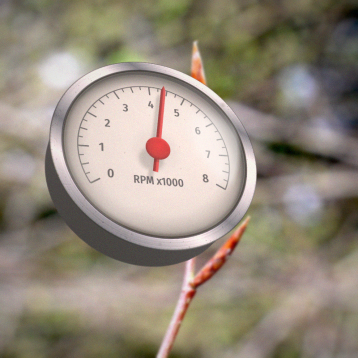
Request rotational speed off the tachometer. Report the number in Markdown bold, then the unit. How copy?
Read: **4375** rpm
